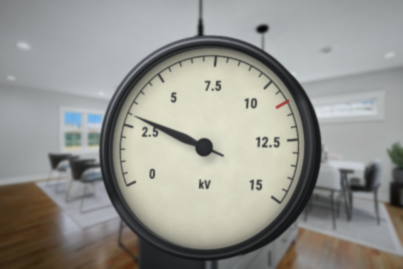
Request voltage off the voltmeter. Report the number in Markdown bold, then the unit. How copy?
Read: **3** kV
